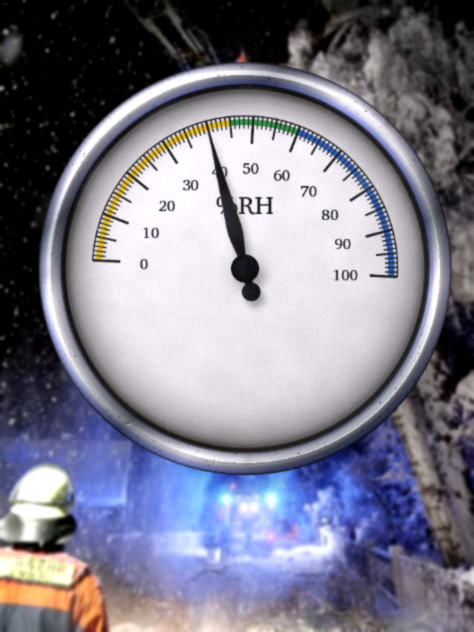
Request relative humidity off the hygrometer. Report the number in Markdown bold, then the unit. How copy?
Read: **40** %
